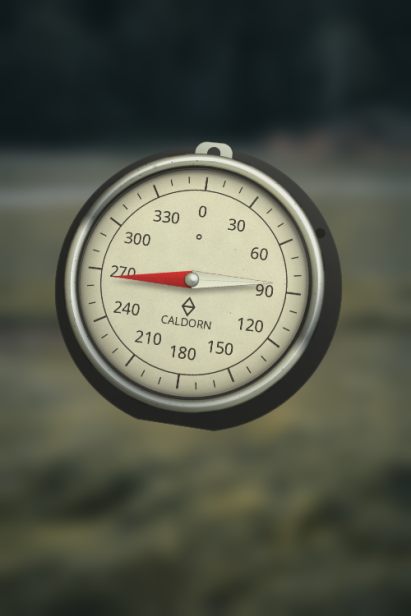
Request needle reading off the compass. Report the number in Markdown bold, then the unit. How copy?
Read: **265** °
